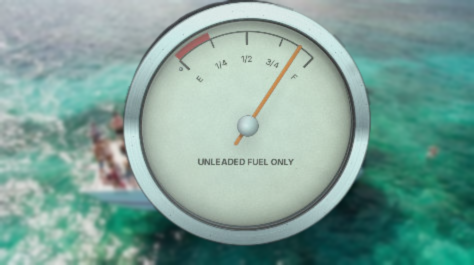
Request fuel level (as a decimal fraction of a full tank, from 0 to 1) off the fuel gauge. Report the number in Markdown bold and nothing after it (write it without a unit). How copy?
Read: **0.875**
